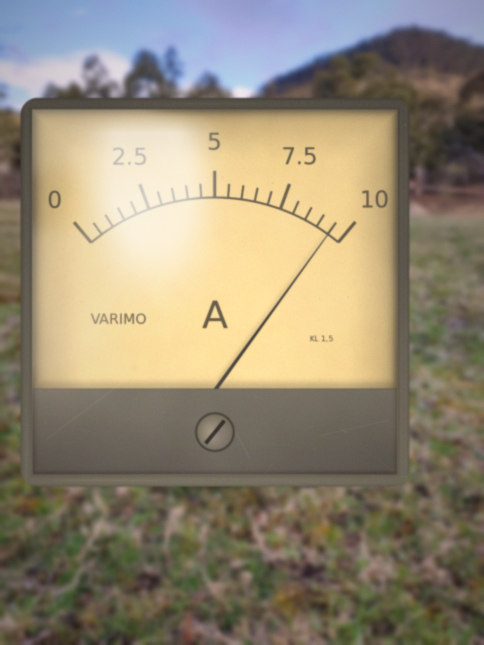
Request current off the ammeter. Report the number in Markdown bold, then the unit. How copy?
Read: **9.5** A
